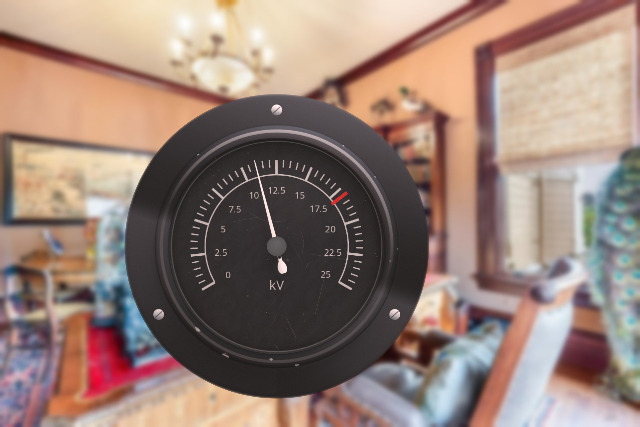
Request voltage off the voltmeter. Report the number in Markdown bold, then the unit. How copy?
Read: **11** kV
